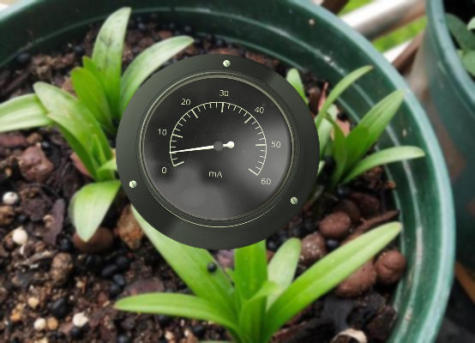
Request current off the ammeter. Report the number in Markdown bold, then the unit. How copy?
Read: **4** mA
